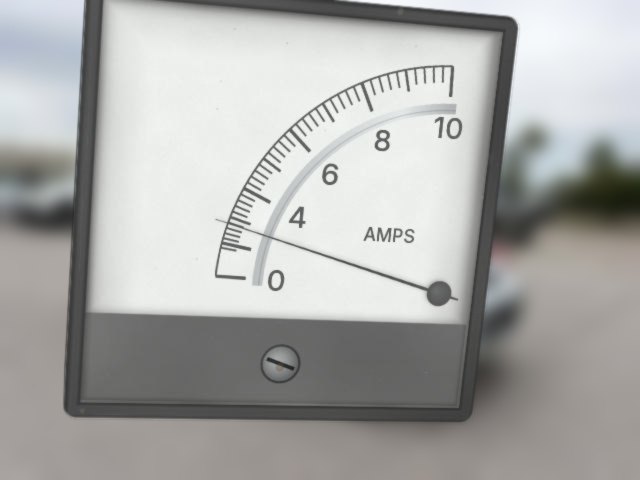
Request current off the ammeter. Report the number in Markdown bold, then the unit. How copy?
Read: **2.8** A
